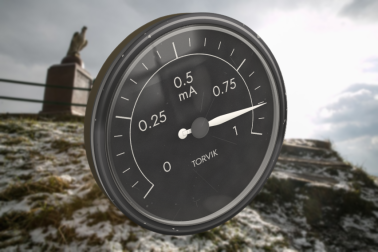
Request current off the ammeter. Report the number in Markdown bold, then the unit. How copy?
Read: **0.9** mA
